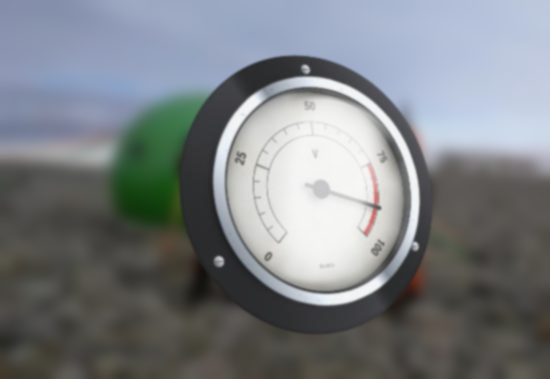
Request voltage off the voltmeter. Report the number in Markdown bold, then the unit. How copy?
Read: **90** V
